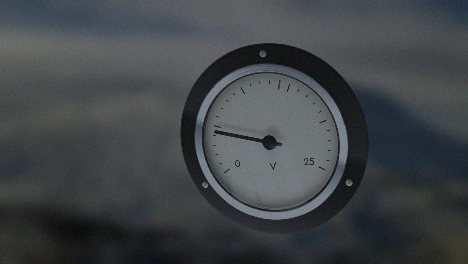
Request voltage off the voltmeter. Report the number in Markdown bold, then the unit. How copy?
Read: **4.5** V
